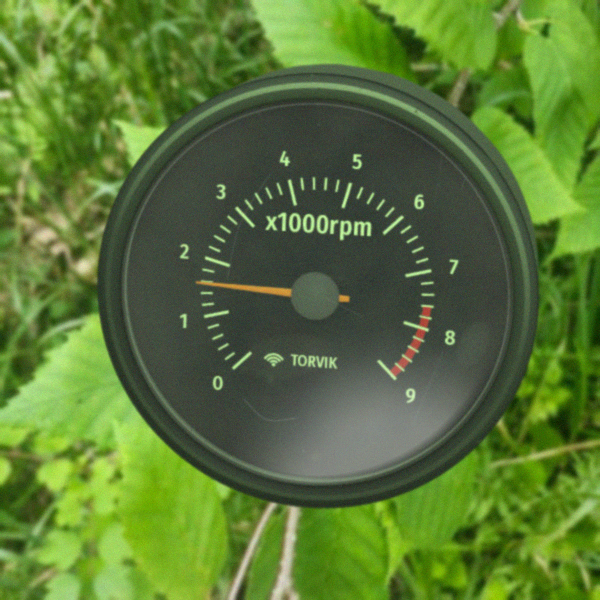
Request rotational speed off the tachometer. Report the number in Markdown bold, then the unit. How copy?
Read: **1600** rpm
